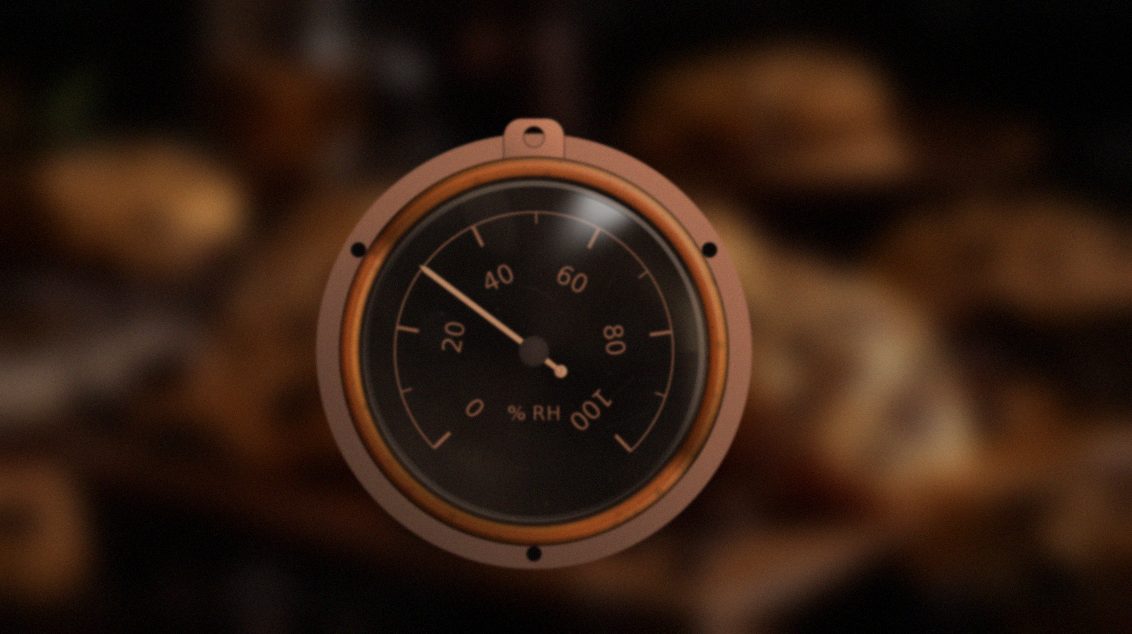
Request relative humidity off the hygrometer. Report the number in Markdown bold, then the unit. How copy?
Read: **30** %
